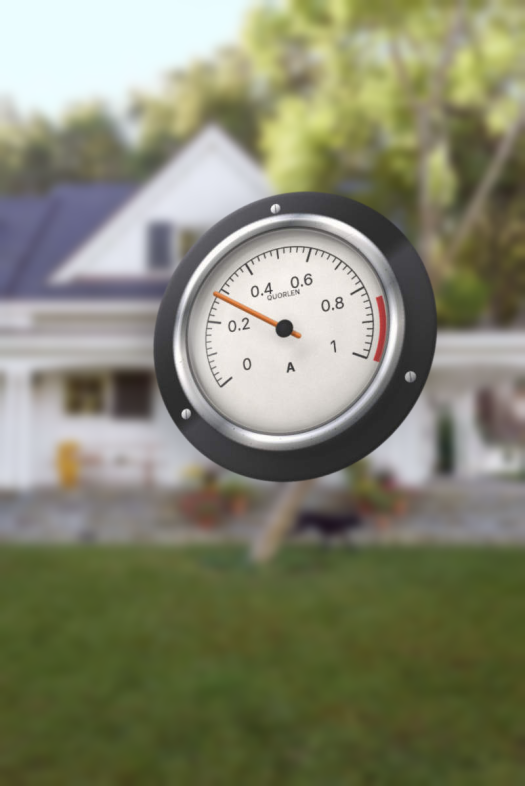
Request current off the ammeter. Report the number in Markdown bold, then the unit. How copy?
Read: **0.28** A
